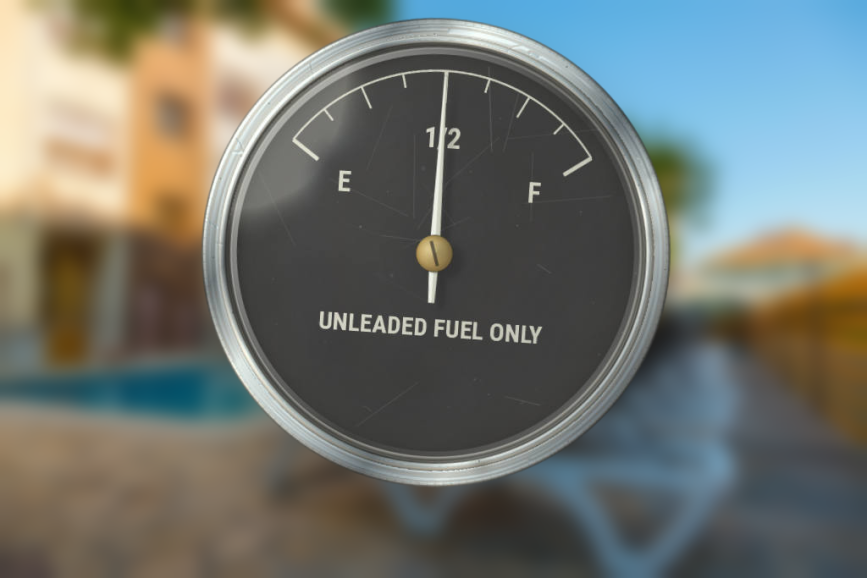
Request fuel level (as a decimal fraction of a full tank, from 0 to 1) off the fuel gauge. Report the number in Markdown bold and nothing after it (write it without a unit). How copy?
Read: **0.5**
